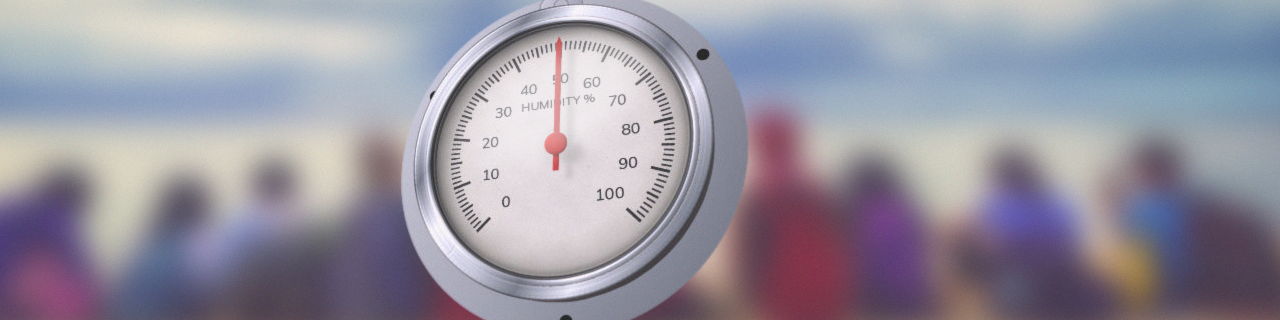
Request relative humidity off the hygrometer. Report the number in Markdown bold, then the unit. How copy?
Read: **50** %
